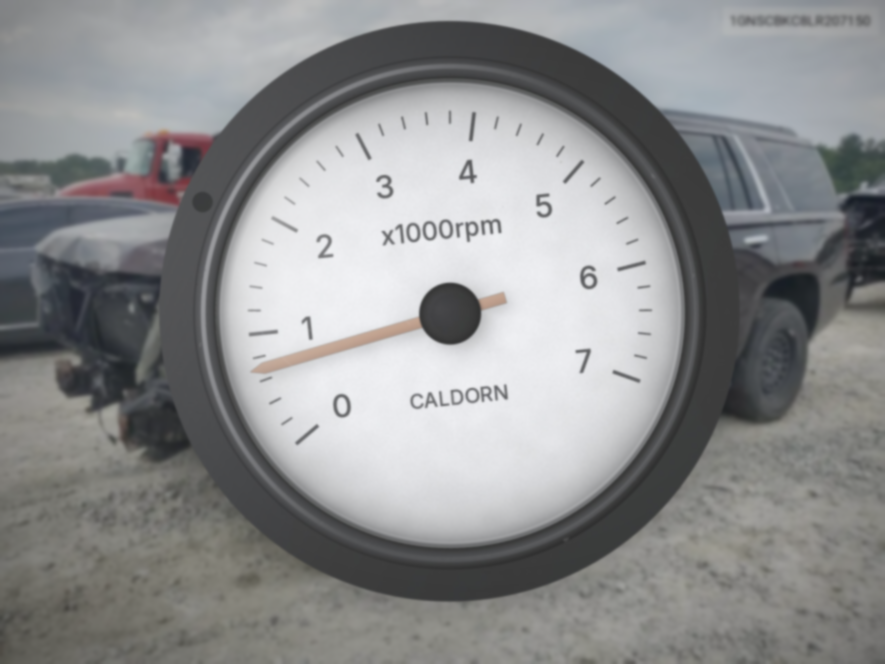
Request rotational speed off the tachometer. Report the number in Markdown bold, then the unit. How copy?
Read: **700** rpm
